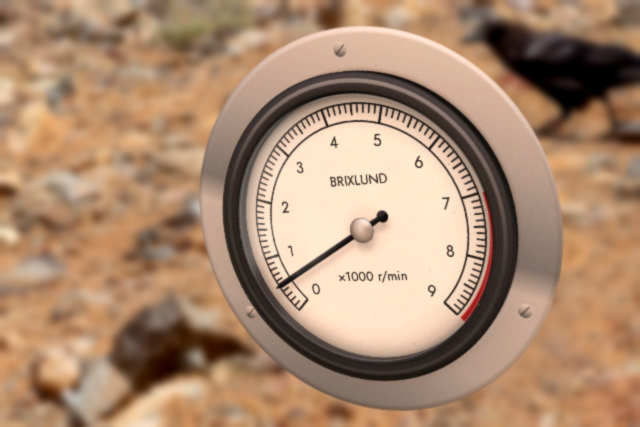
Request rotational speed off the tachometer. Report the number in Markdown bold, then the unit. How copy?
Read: **500** rpm
